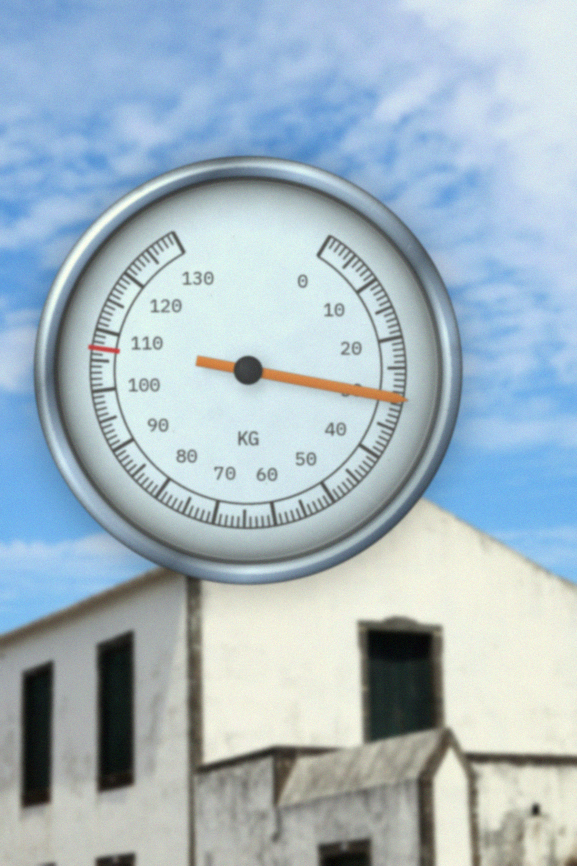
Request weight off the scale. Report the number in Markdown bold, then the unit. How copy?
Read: **30** kg
